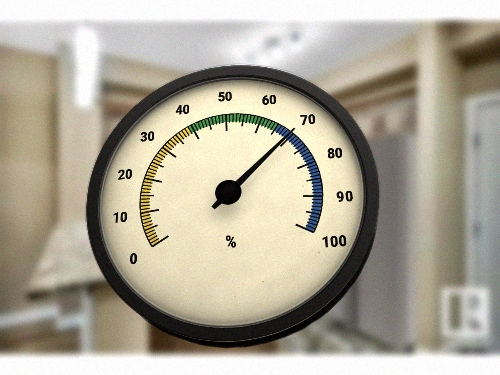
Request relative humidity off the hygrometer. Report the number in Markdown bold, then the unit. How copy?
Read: **70** %
